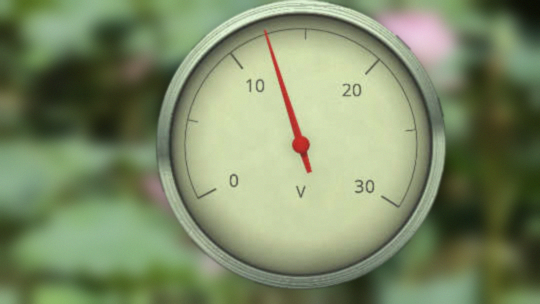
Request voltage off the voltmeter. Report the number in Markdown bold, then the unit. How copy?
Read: **12.5** V
